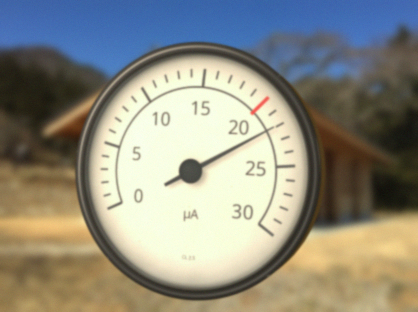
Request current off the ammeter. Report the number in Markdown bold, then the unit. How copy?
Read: **22** µA
